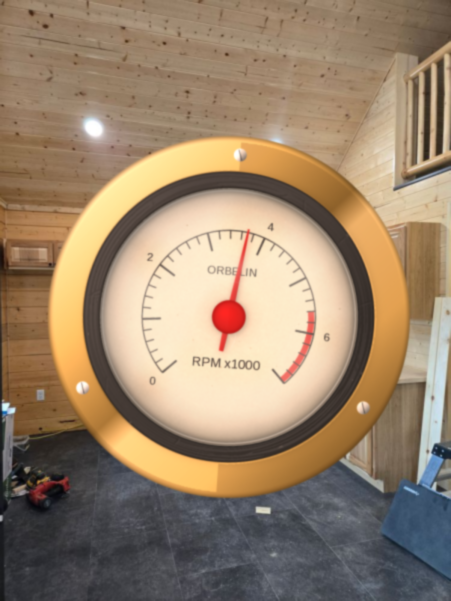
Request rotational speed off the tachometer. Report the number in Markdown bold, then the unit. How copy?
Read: **3700** rpm
